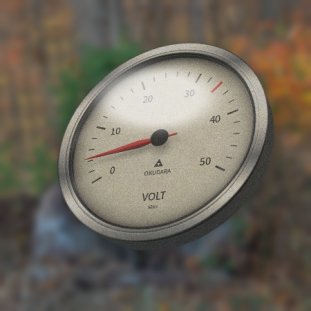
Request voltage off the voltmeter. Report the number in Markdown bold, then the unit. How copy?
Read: **4** V
